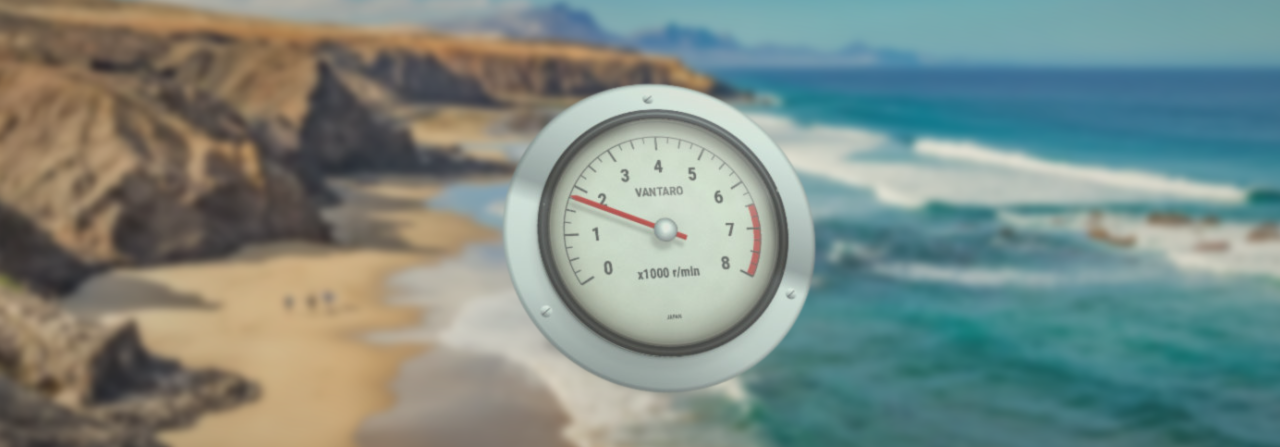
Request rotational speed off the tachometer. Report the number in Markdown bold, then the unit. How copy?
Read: **1750** rpm
